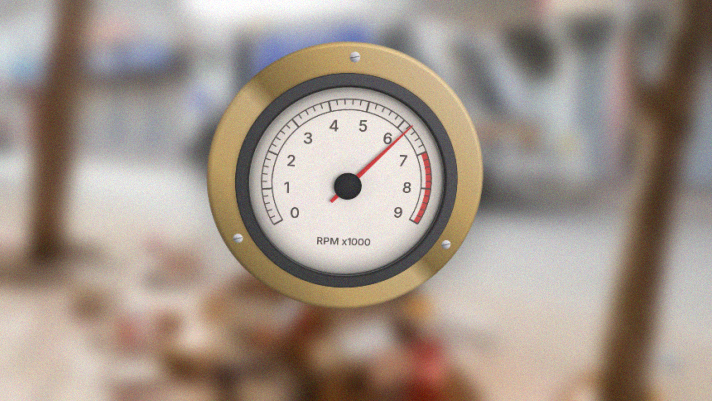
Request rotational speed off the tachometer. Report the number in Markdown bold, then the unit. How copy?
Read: **6200** rpm
